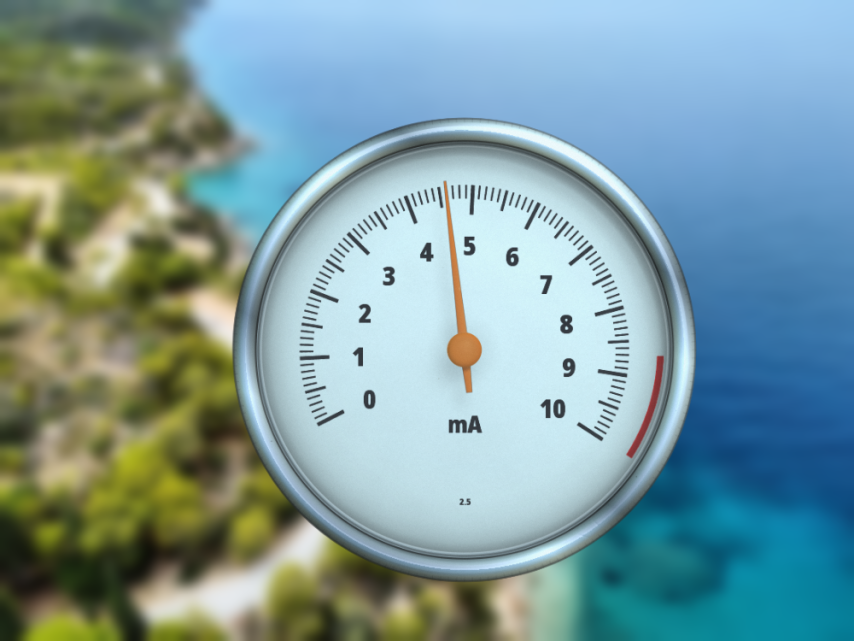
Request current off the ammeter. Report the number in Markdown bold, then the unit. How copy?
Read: **4.6** mA
